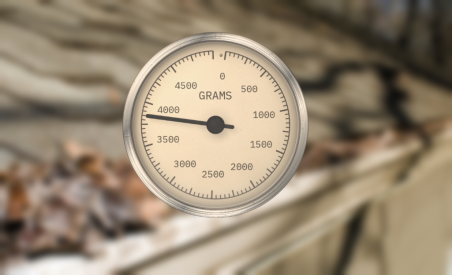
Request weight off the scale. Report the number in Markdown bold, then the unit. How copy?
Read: **3850** g
